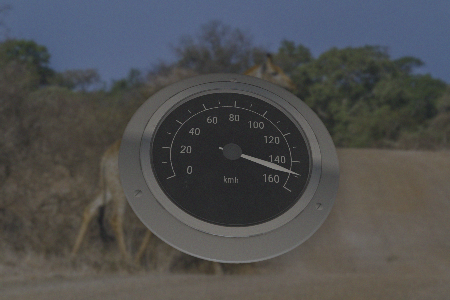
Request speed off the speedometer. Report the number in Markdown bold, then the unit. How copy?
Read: **150** km/h
